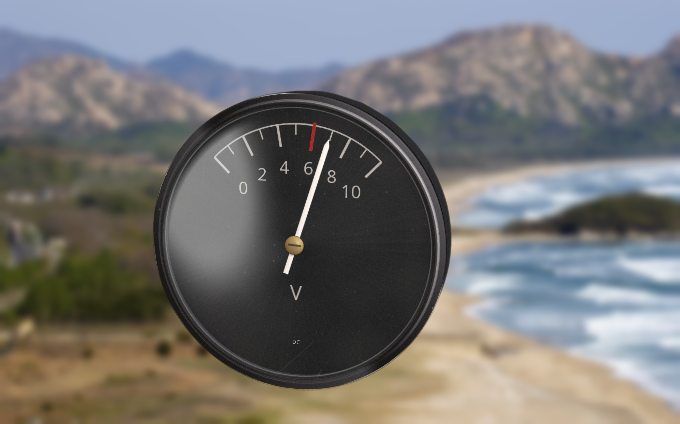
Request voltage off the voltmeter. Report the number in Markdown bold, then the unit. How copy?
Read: **7** V
